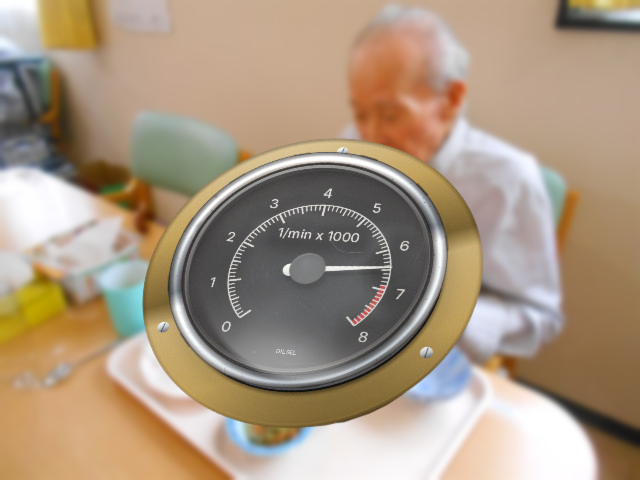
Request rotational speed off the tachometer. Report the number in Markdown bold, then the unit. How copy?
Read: **6500** rpm
